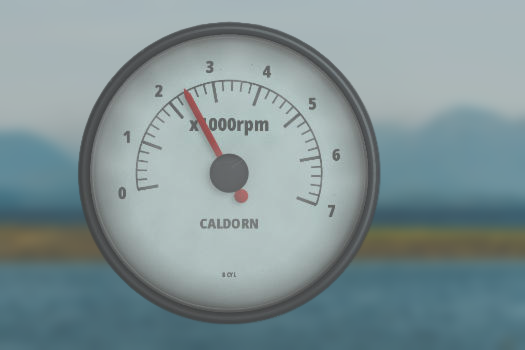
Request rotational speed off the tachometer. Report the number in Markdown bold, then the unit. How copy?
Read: **2400** rpm
